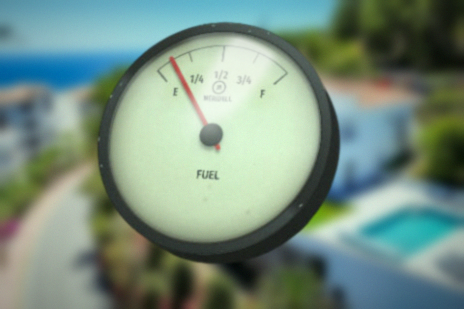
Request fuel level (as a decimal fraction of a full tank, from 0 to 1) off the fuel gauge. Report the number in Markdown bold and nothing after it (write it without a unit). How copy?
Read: **0.125**
